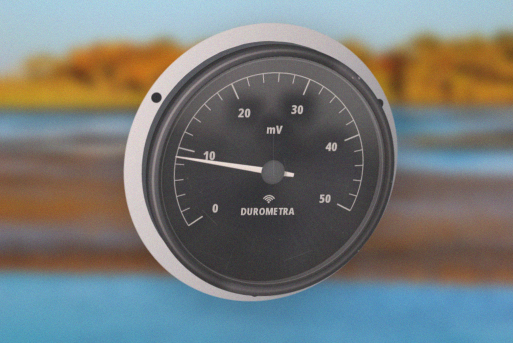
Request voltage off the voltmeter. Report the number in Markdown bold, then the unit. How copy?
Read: **9** mV
